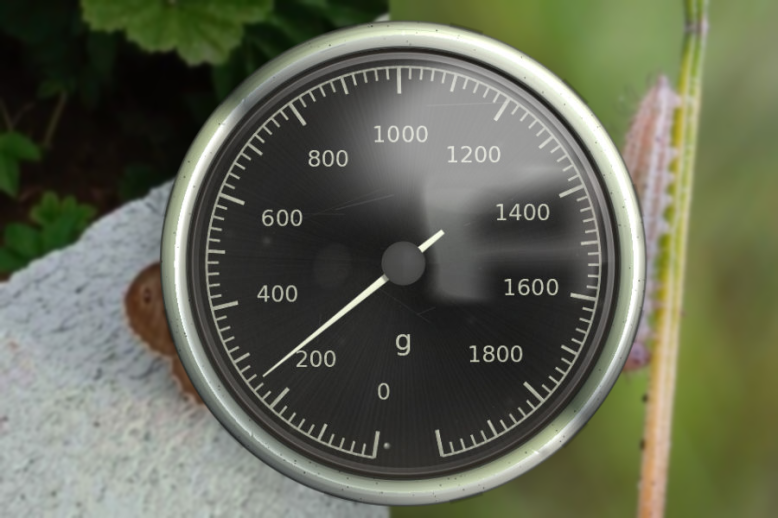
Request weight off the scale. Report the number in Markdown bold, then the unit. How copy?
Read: **250** g
